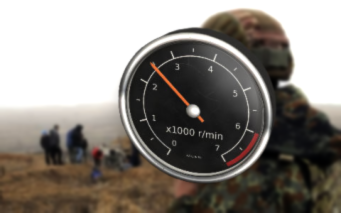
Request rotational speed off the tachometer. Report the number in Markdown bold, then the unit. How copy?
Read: **2500** rpm
